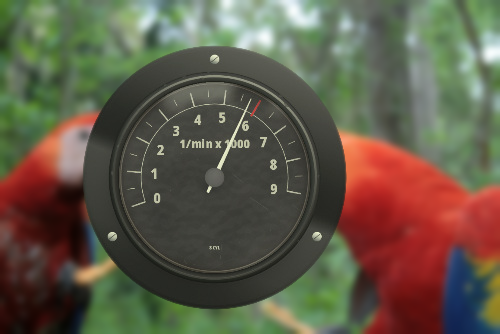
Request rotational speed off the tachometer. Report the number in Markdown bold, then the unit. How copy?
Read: **5750** rpm
